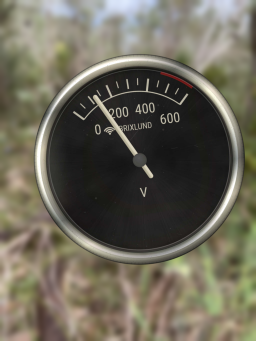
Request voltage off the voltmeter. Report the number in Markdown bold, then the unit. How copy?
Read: **125** V
